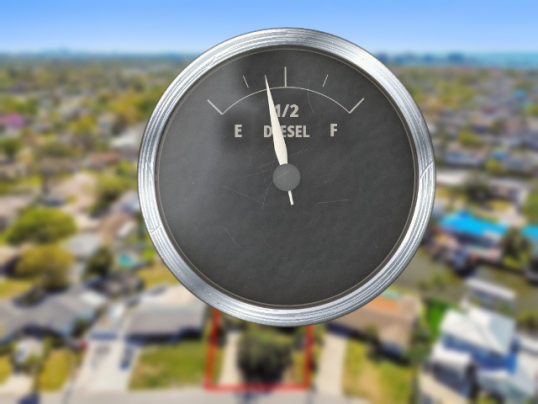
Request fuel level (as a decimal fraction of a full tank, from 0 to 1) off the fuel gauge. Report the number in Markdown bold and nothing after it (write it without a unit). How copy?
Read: **0.375**
